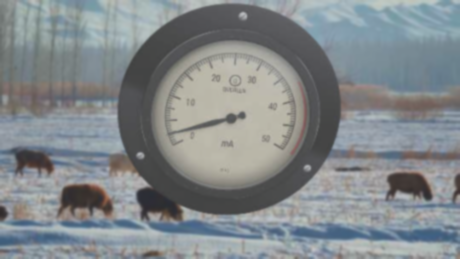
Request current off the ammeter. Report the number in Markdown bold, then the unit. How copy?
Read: **2.5** mA
